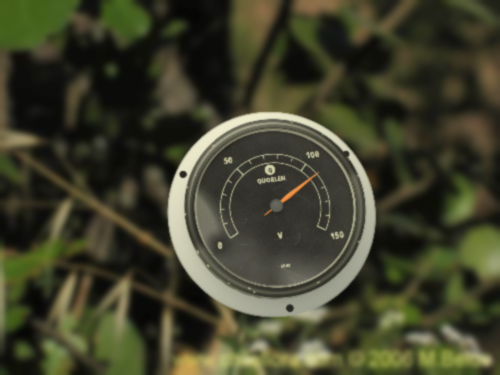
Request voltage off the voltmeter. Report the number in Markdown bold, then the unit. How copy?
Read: **110** V
